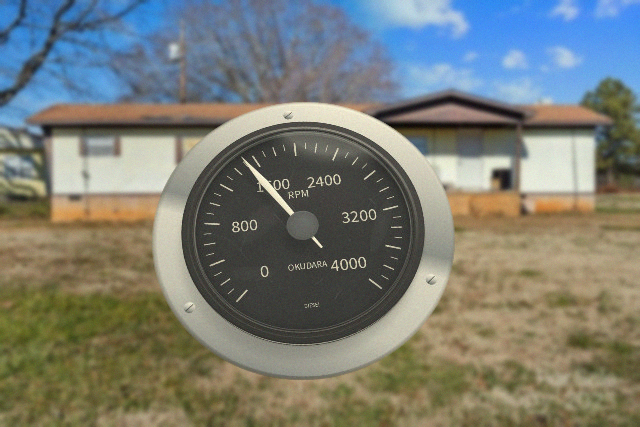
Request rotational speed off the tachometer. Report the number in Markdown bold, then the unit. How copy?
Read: **1500** rpm
